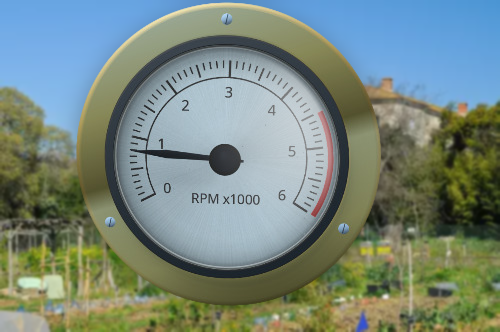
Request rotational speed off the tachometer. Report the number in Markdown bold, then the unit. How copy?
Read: **800** rpm
